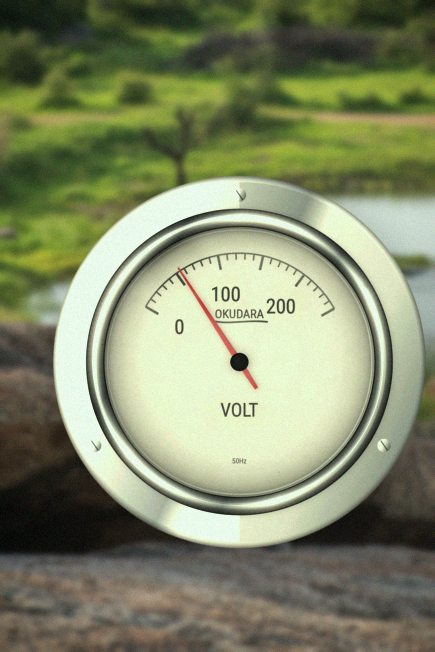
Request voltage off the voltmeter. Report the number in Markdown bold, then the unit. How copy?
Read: **55** V
